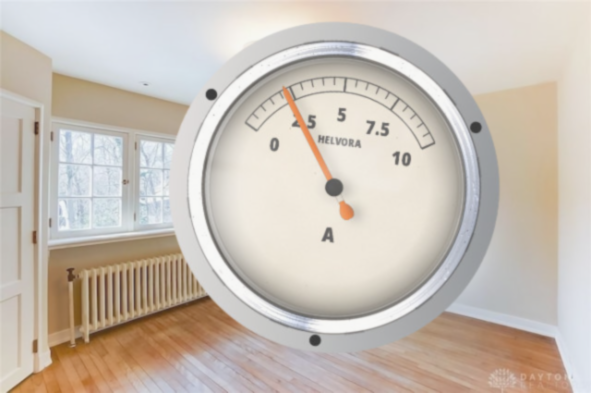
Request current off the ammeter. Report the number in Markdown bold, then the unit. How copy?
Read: **2.25** A
